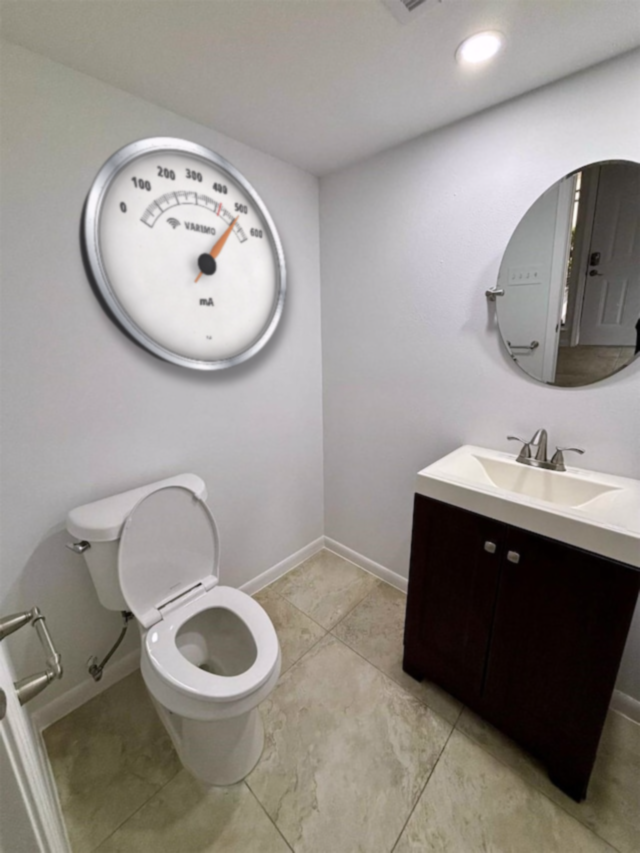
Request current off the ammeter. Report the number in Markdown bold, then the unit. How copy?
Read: **500** mA
